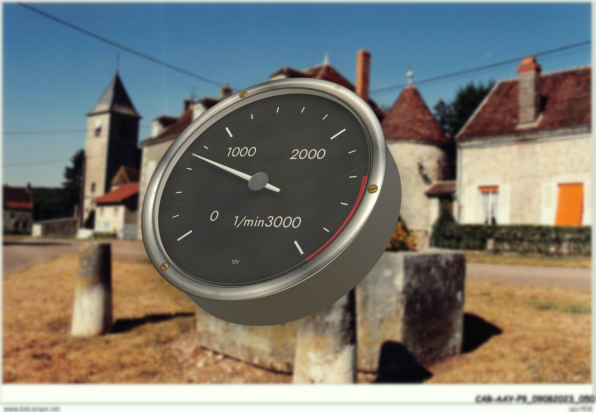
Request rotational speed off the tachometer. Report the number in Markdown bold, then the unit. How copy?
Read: **700** rpm
